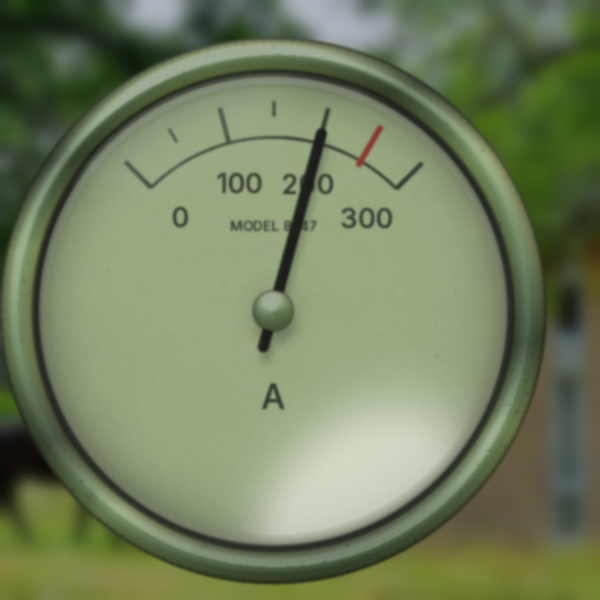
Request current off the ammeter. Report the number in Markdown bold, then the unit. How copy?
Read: **200** A
